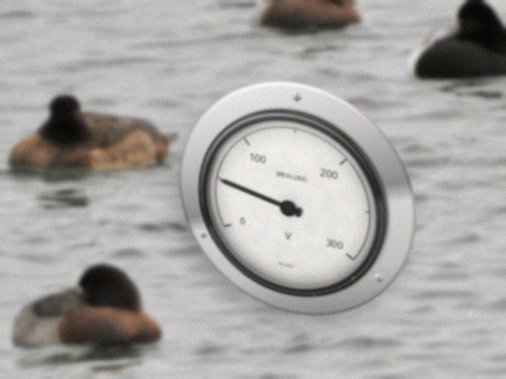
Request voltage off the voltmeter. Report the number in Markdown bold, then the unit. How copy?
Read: **50** V
